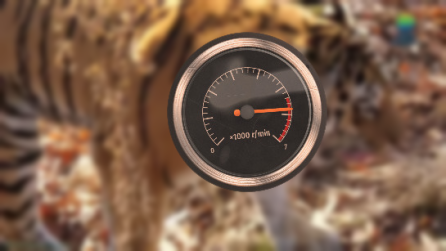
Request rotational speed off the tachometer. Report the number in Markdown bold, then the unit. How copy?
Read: **5800** rpm
